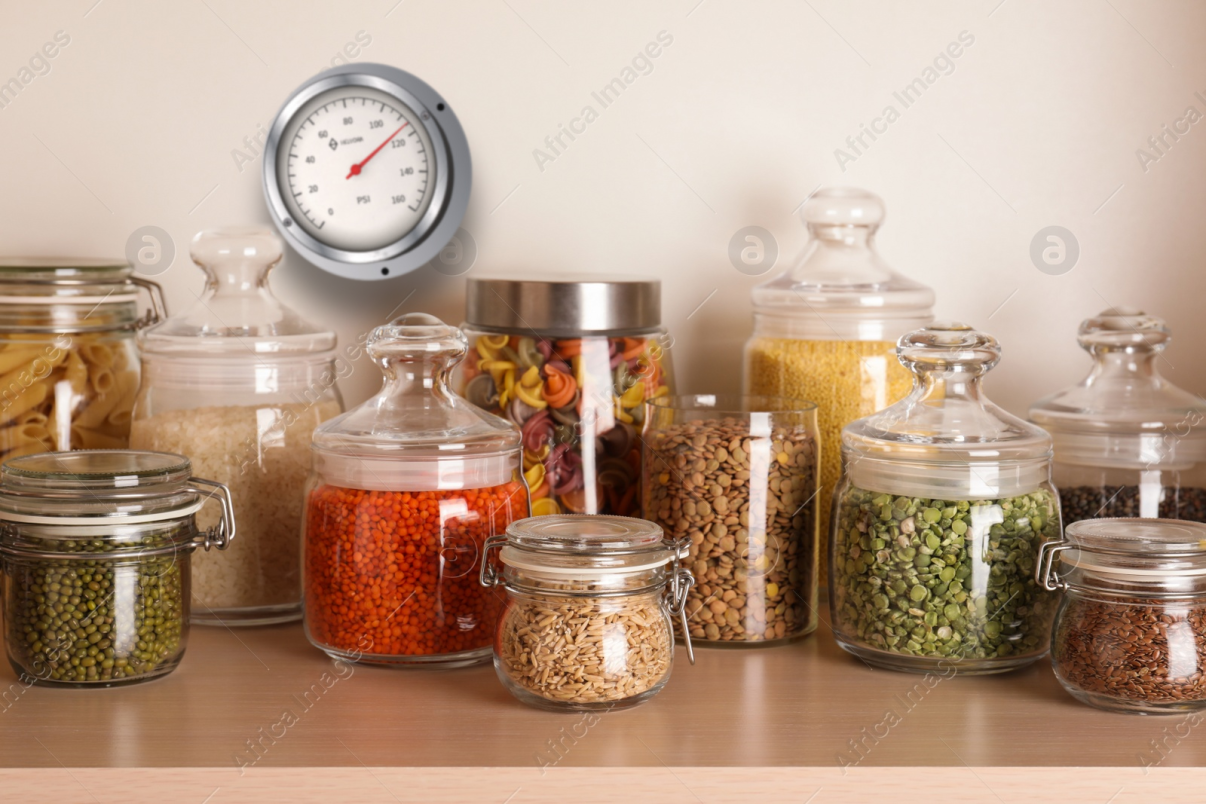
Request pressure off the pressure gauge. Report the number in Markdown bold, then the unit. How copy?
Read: **115** psi
